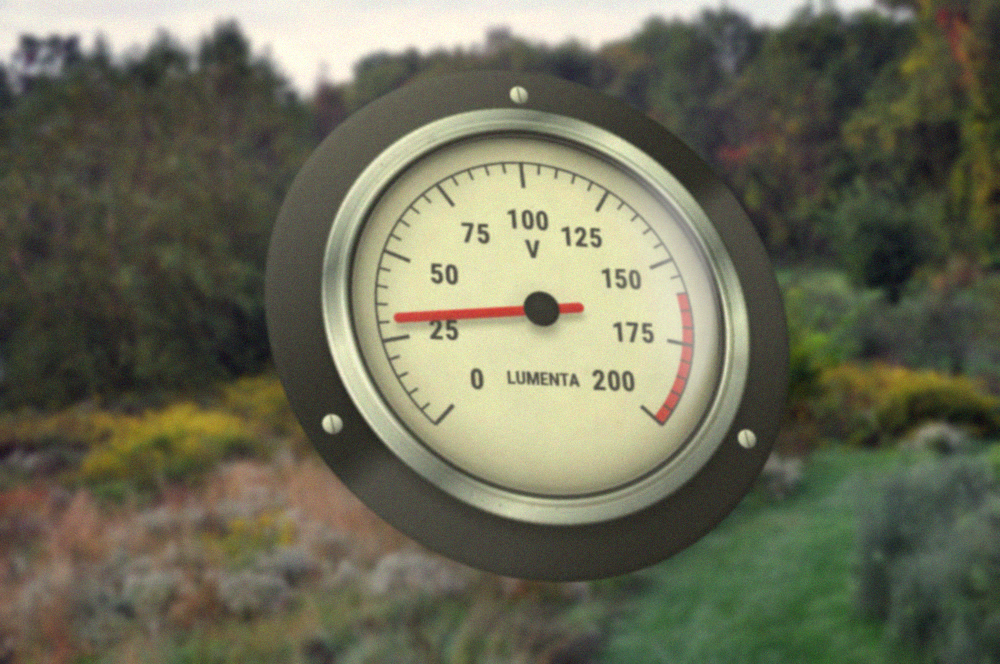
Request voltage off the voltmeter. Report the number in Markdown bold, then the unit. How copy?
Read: **30** V
